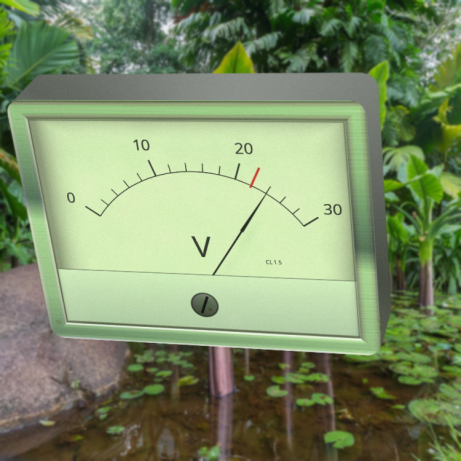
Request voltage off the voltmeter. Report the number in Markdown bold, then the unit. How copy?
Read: **24** V
